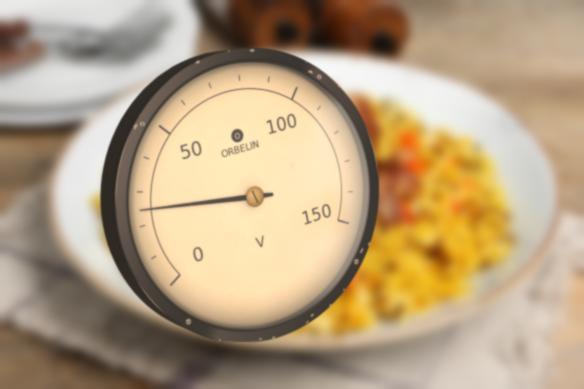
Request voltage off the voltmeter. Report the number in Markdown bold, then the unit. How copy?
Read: **25** V
